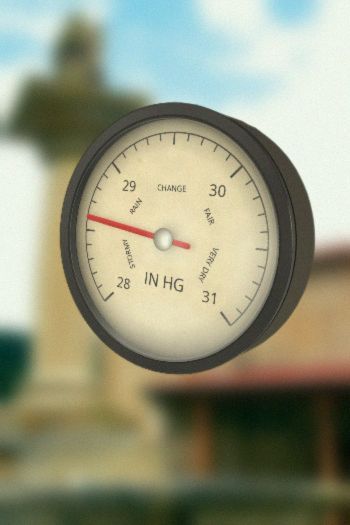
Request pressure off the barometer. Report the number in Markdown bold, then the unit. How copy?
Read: **28.6** inHg
